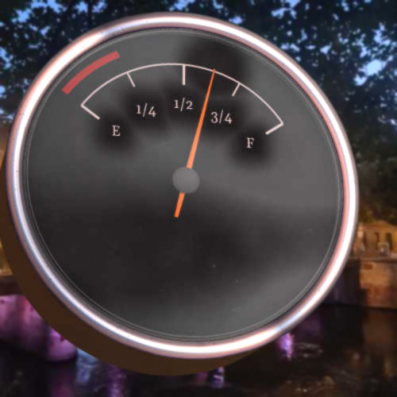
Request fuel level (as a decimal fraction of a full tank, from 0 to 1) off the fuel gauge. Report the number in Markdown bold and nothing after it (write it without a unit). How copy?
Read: **0.625**
